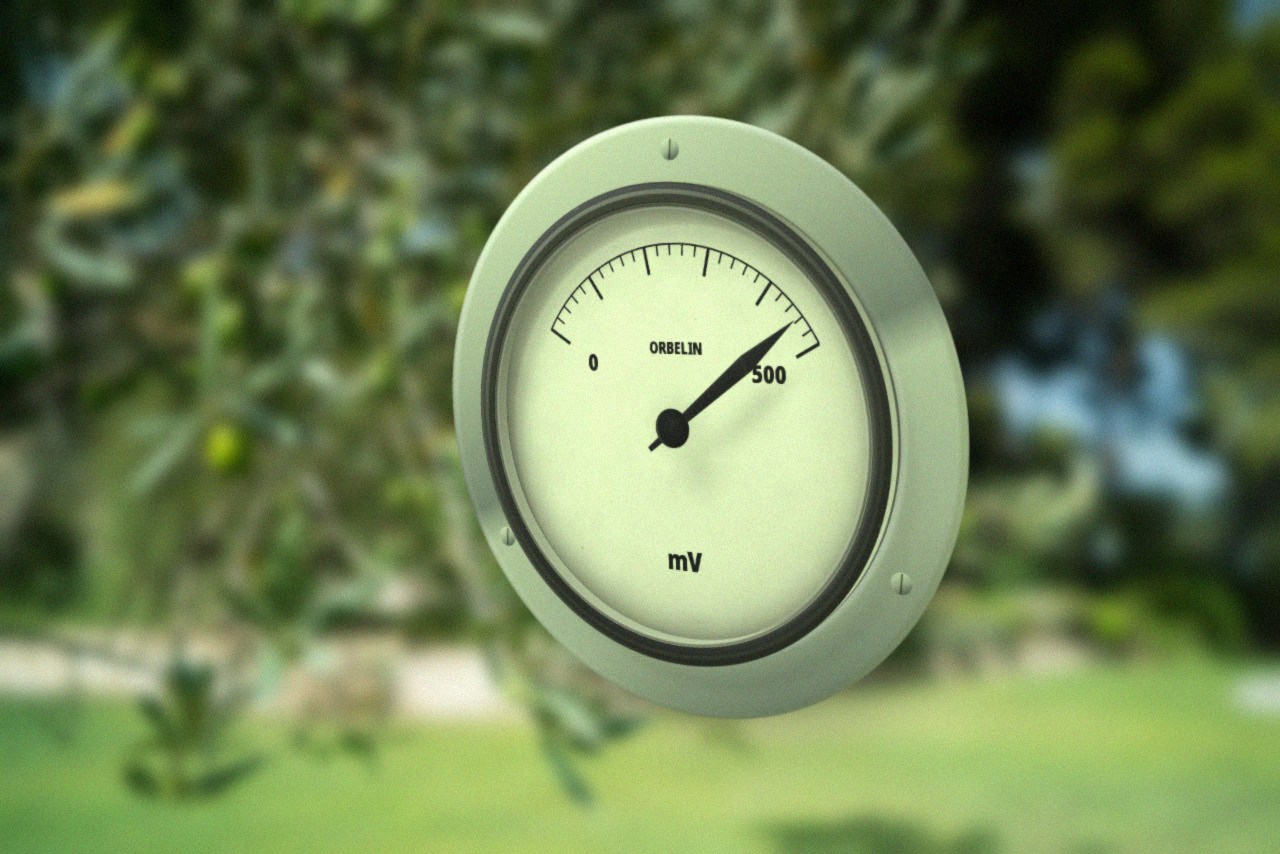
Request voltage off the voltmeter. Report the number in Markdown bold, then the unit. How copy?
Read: **460** mV
